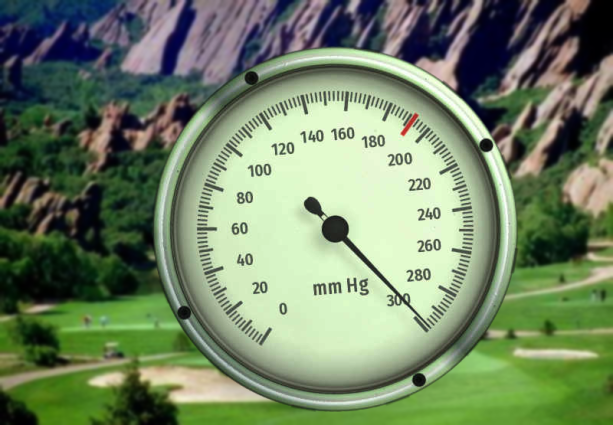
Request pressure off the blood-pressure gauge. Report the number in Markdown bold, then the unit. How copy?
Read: **298** mmHg
